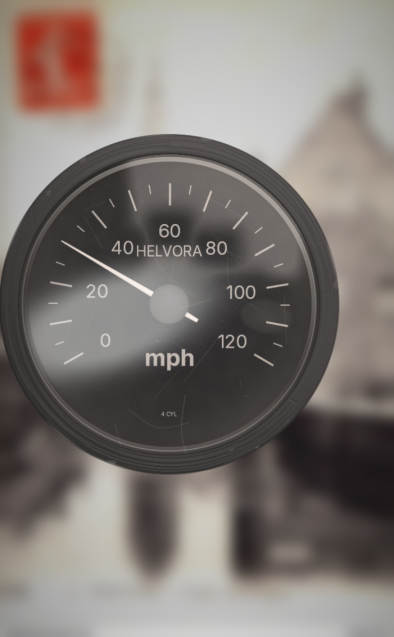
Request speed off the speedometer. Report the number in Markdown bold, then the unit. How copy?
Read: **30** mph
